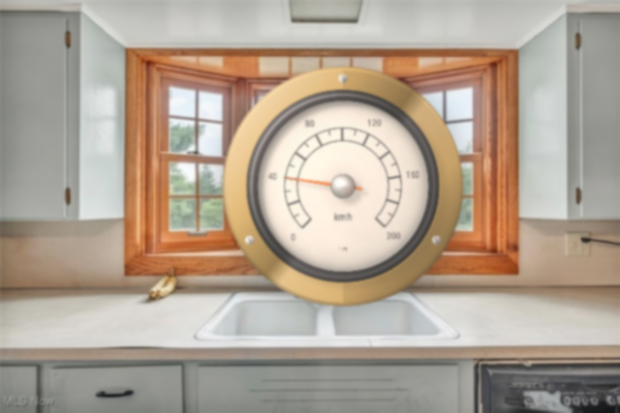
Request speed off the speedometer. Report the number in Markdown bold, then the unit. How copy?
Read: **40** km/h
